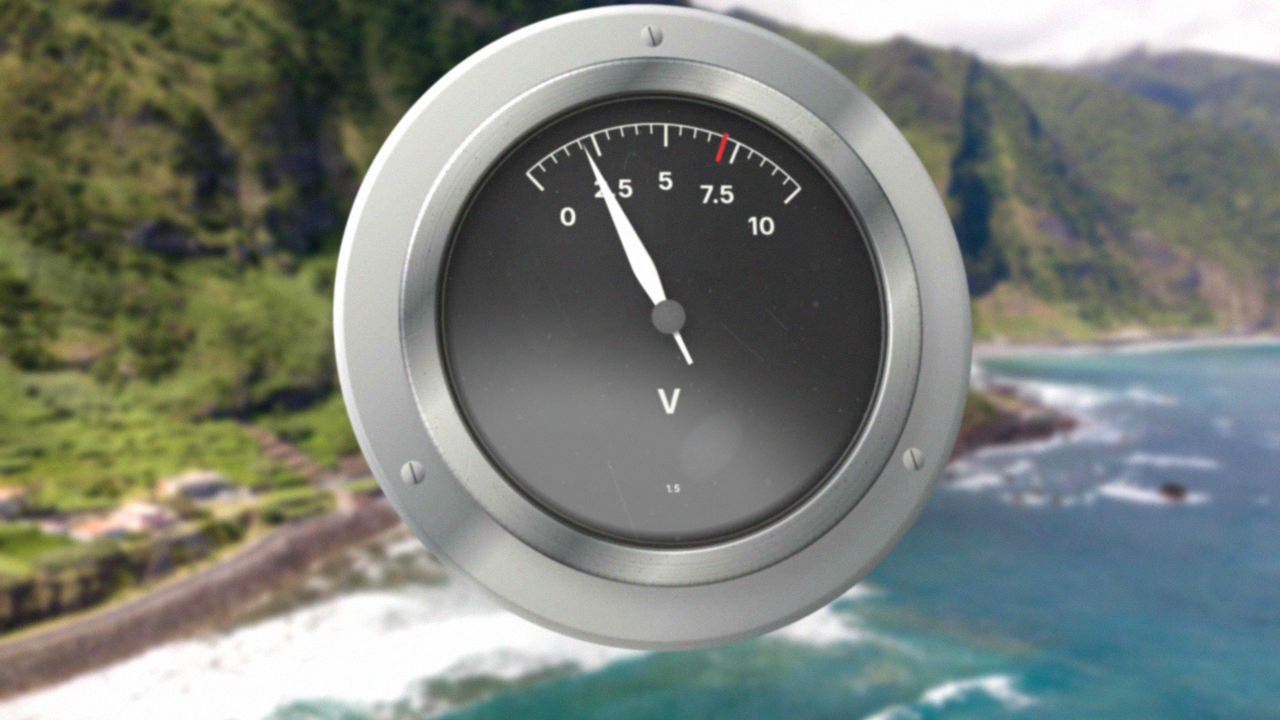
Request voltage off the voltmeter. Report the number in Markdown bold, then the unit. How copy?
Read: **2** V
